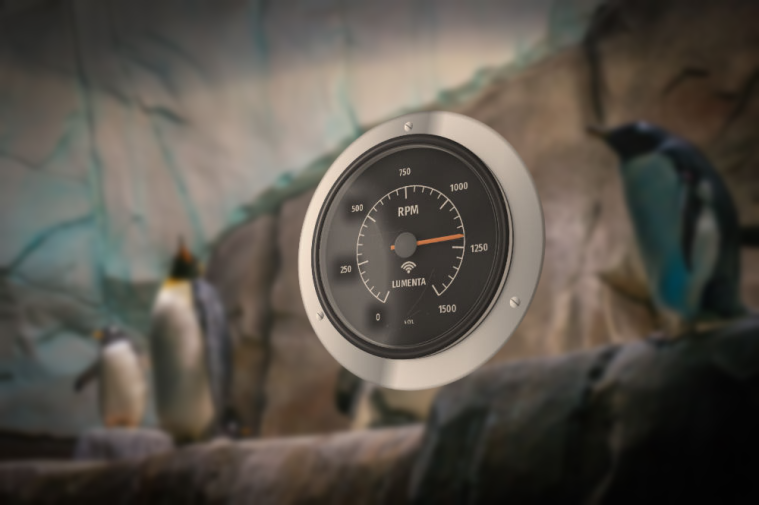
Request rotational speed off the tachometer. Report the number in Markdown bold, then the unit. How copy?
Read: **1200** rpm
